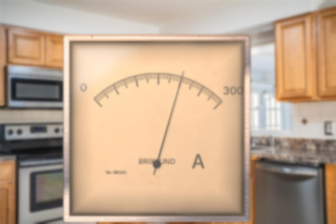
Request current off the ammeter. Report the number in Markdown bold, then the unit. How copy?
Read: **200** A
